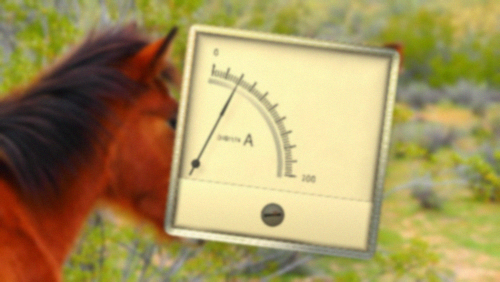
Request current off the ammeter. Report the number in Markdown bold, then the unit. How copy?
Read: **20** A
